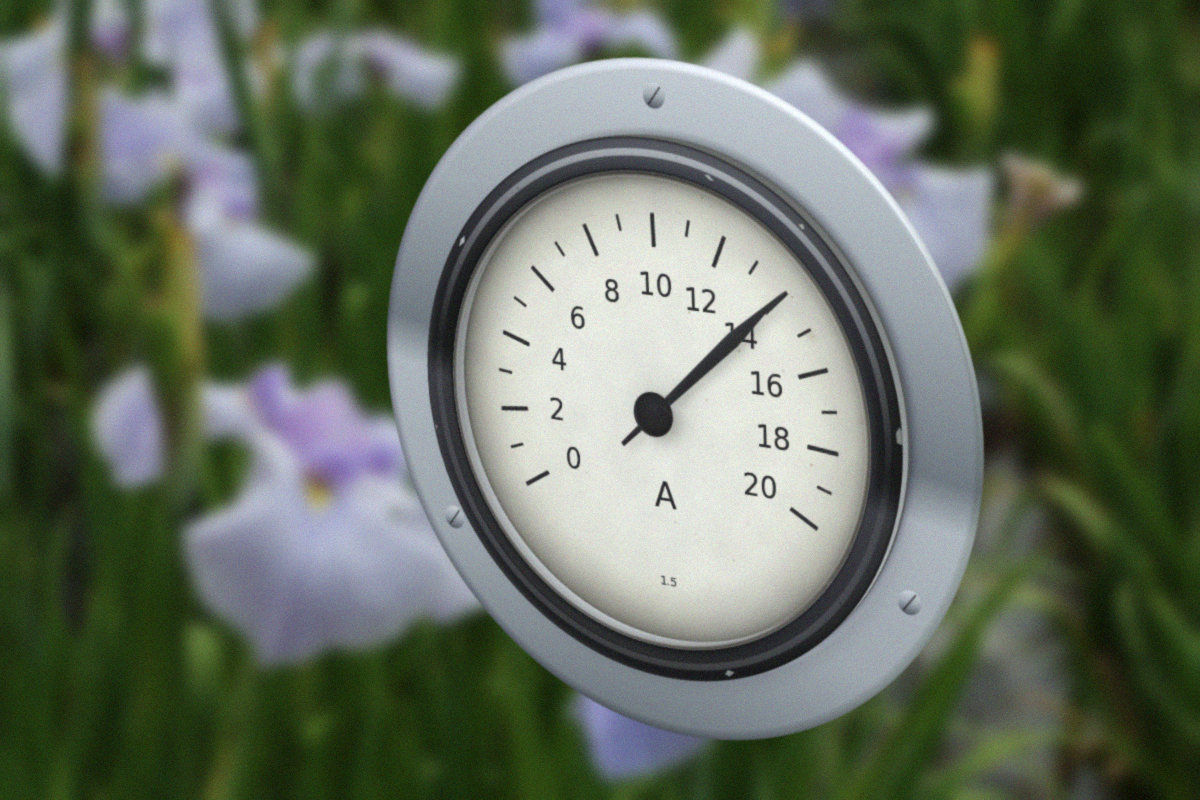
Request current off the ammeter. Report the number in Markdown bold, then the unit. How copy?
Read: **14** A
